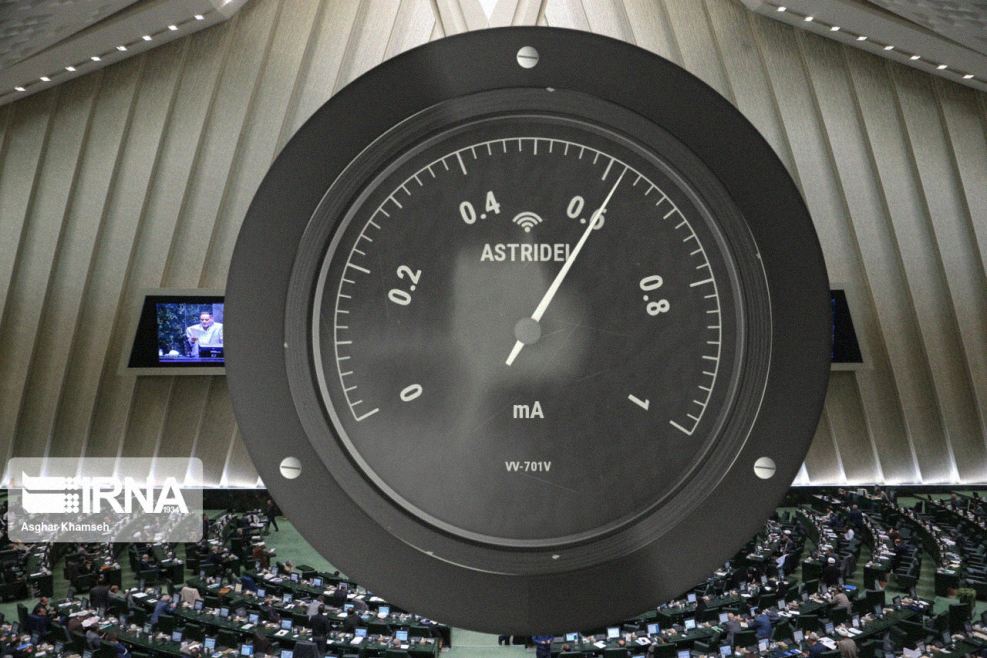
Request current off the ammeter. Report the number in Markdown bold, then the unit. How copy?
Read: **0.62** mA
